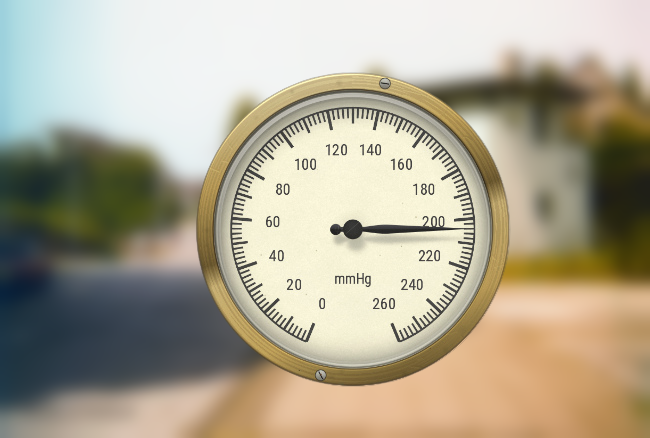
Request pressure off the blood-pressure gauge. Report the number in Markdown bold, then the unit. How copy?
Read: **204** mmHg
